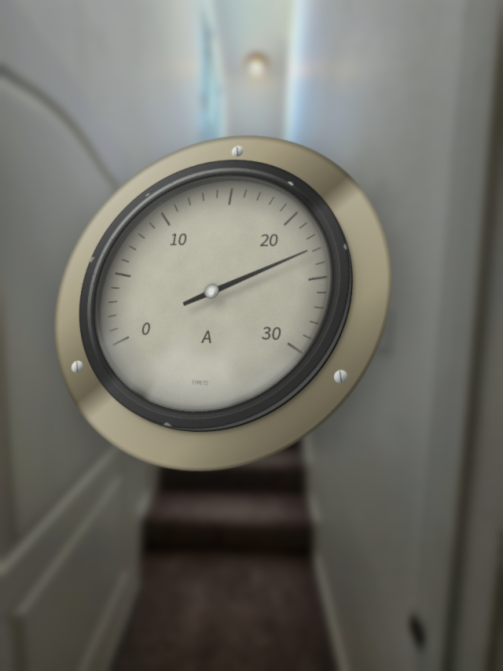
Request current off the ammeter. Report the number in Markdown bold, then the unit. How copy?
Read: **23** A
